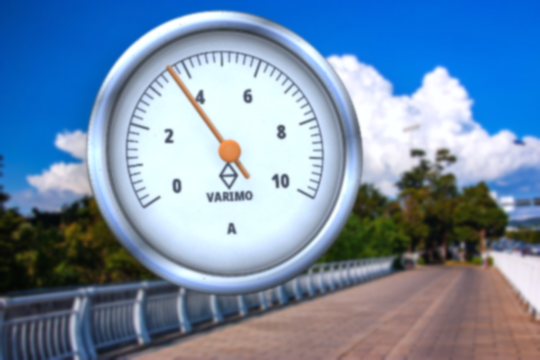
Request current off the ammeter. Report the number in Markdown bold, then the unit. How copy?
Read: **3.6** A
